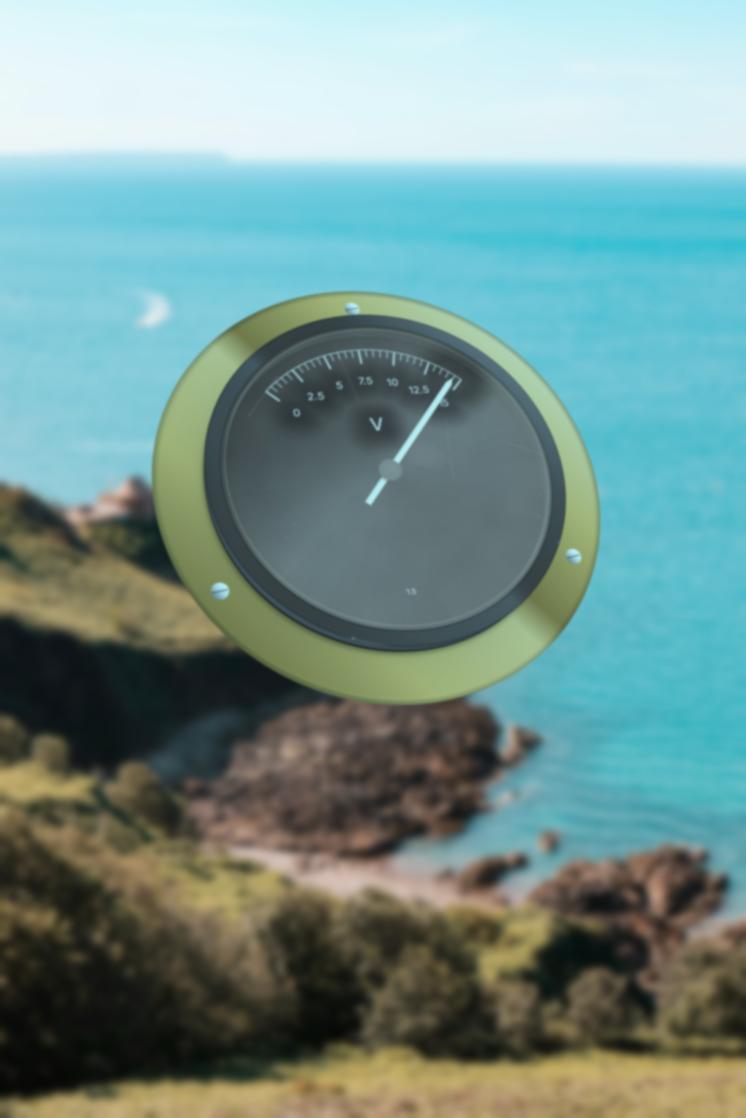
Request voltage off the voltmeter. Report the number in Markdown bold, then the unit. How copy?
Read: **14.5** V
